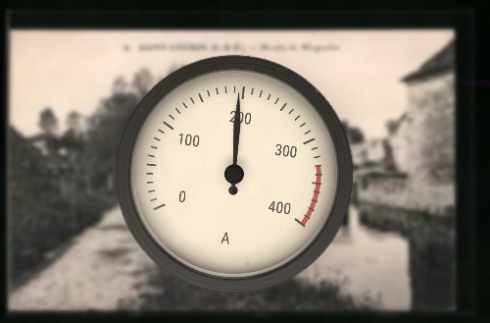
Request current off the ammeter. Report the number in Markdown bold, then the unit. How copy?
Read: **195** A
